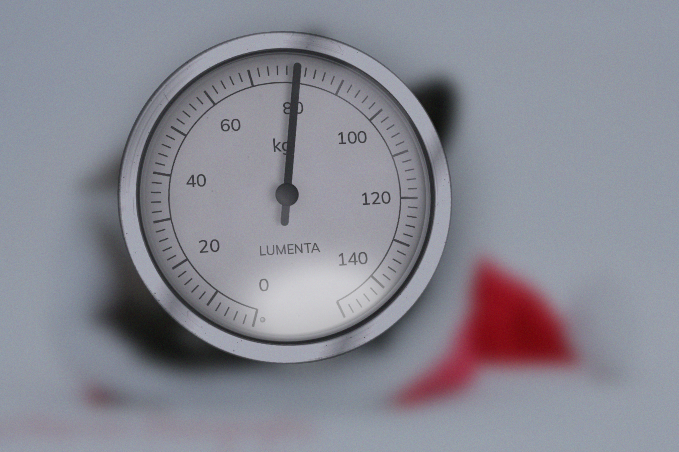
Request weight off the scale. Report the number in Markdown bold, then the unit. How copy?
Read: **80** kg
